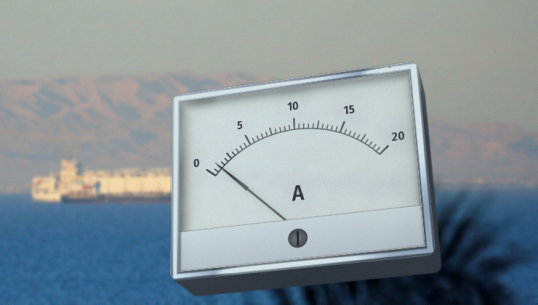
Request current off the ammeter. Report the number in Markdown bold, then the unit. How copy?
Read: **1** A
